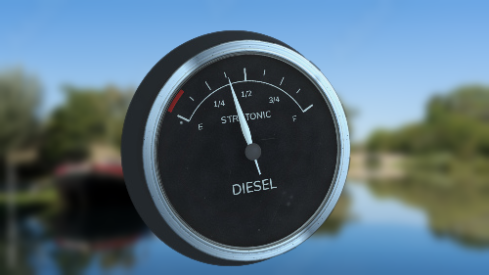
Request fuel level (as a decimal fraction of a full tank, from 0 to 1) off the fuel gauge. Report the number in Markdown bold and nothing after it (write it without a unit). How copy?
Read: **0.375**
